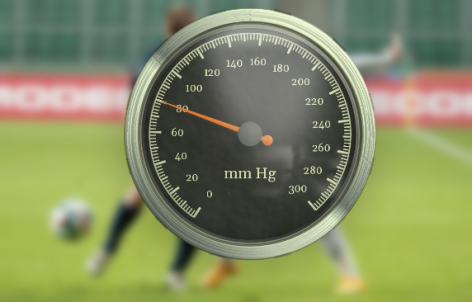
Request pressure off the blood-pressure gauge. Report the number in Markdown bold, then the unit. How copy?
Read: **80** mmHg
